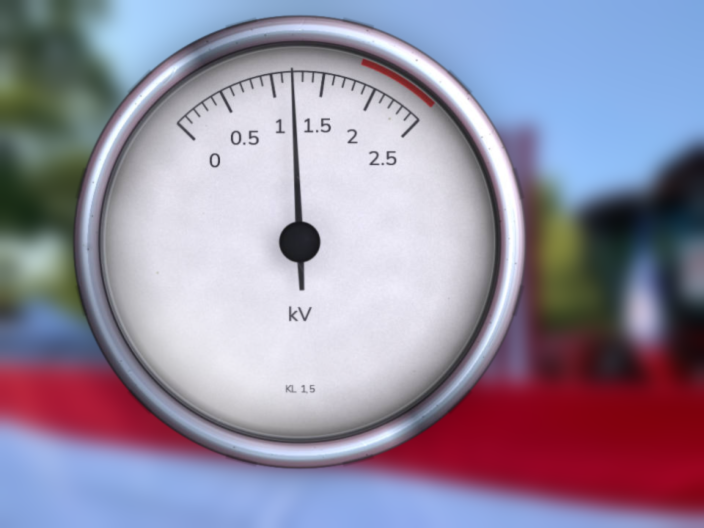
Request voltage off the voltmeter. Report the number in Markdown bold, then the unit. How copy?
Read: **1.2** kV
